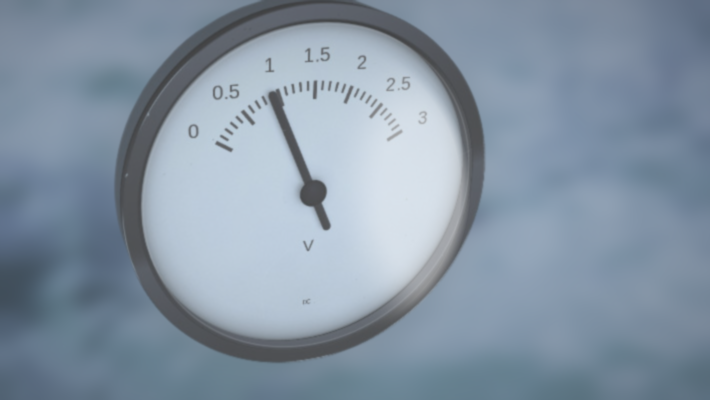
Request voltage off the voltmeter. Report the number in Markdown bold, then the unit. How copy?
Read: **0.9** V
